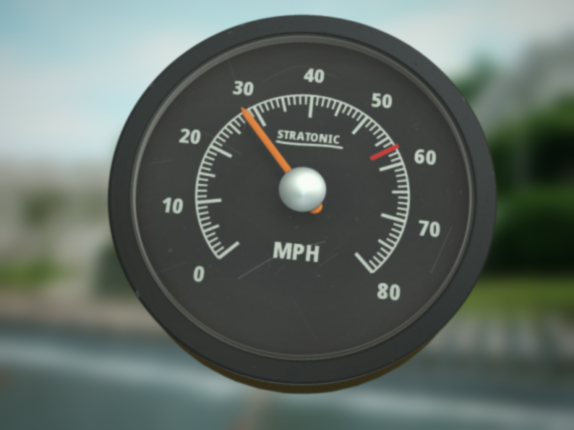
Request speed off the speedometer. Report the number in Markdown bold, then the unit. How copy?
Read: **28** mph
